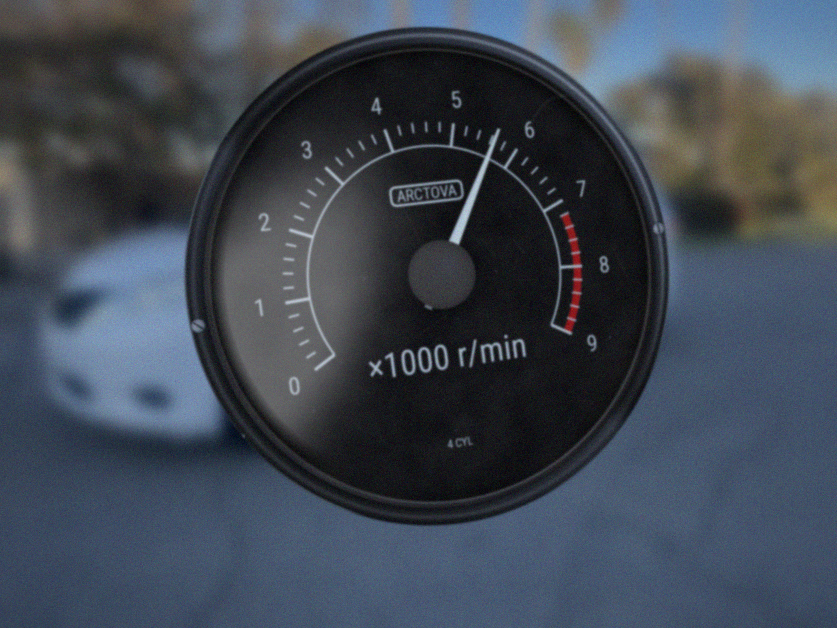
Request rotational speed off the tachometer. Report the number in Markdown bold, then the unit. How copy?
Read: **5600** rpm
